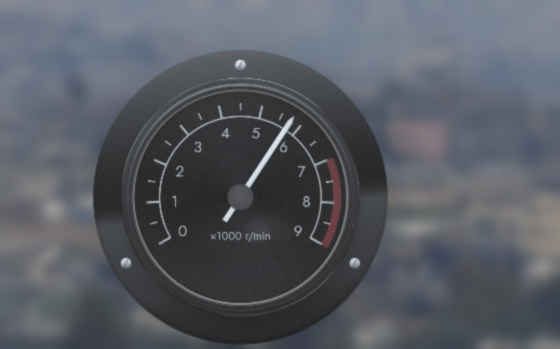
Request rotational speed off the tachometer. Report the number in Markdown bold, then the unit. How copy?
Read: **5750** rpm
